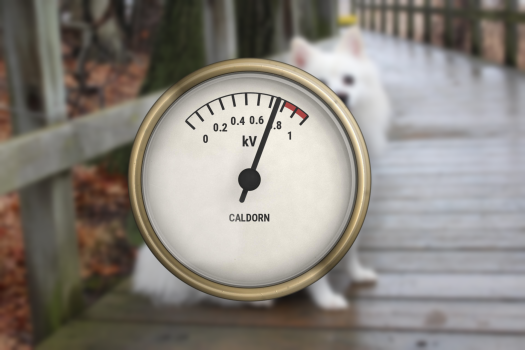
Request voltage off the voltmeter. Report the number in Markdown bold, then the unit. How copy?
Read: **0.75** kV
